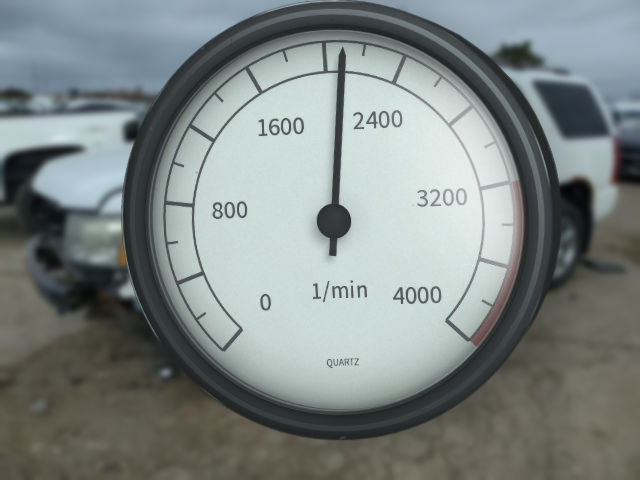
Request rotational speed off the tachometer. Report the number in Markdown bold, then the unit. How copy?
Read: **2100** rpm
